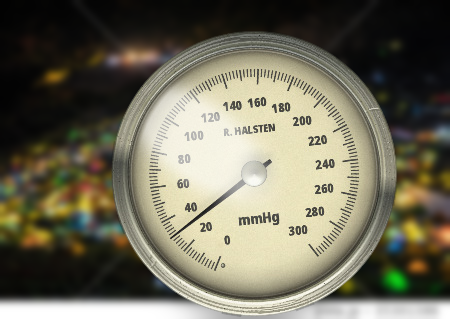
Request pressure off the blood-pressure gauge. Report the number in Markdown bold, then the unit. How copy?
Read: **30** mmHg
